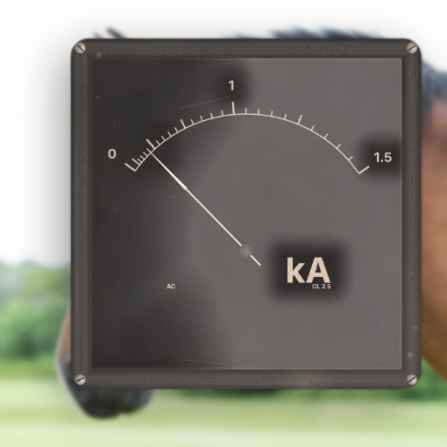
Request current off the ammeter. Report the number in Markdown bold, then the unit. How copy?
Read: **0.45** kA
